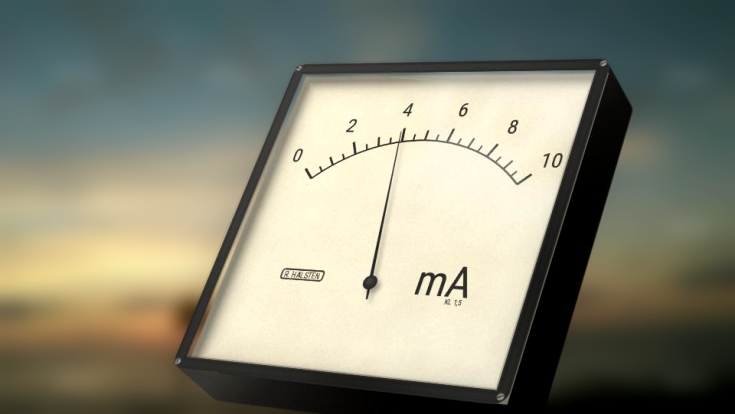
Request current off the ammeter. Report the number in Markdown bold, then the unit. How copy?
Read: **4** mA
